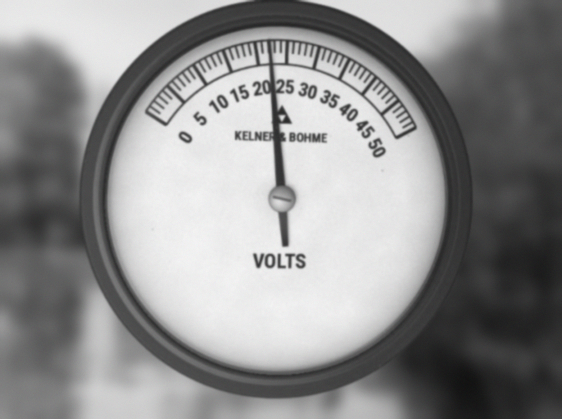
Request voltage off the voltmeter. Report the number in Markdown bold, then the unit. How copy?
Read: **22** V
